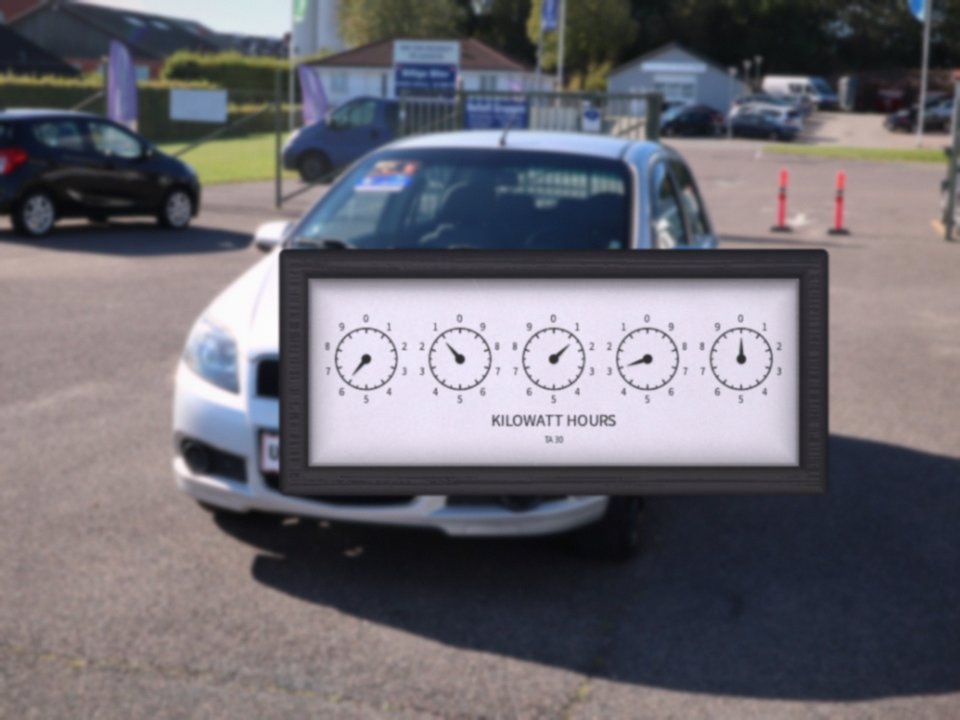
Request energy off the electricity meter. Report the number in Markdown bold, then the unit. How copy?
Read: **61130** kWh
